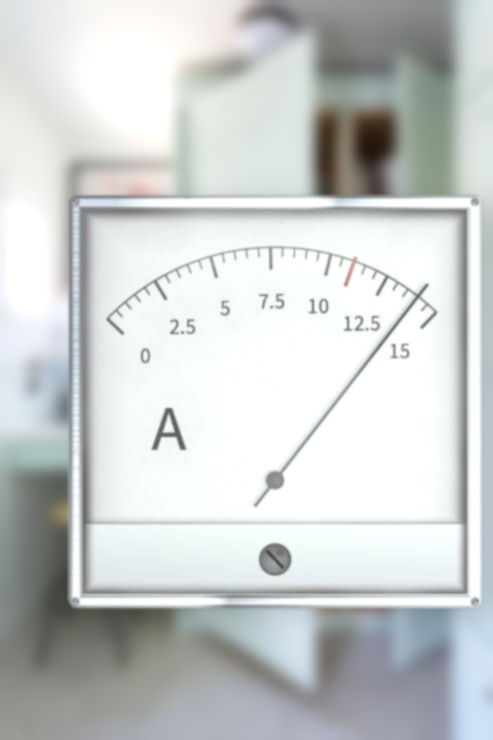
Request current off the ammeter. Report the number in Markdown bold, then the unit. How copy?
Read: **14** A
